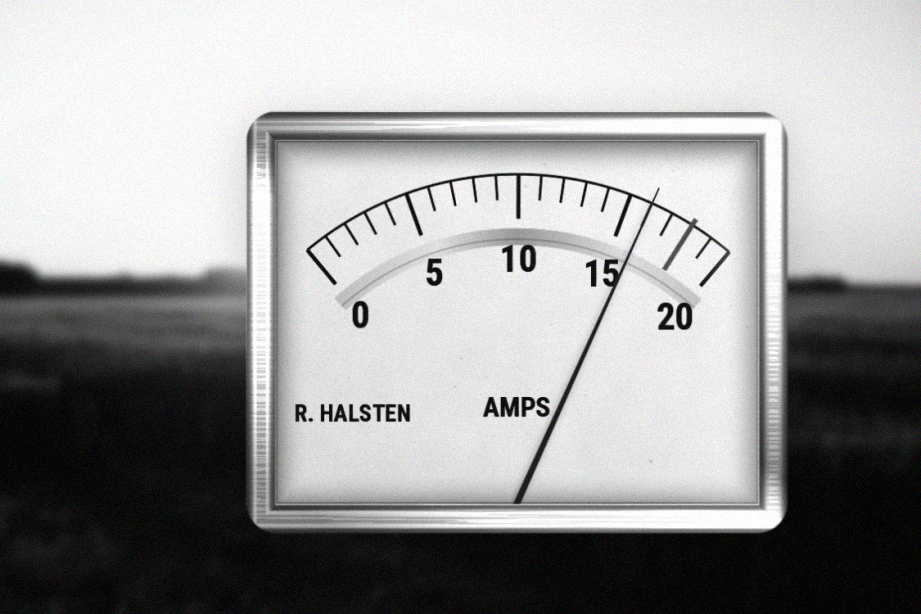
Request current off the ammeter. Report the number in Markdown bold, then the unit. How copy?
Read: **16** A
